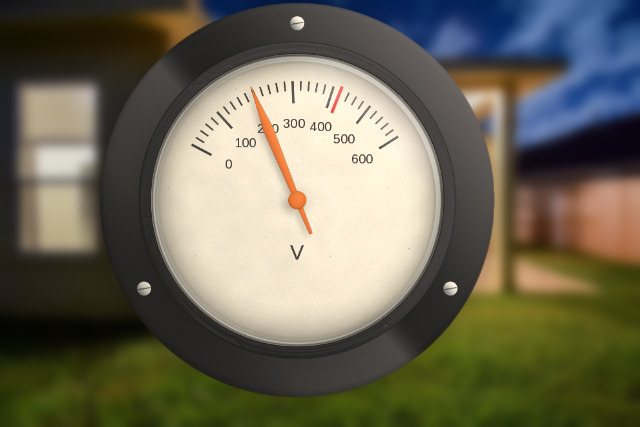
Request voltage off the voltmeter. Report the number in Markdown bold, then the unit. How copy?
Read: **200** V
